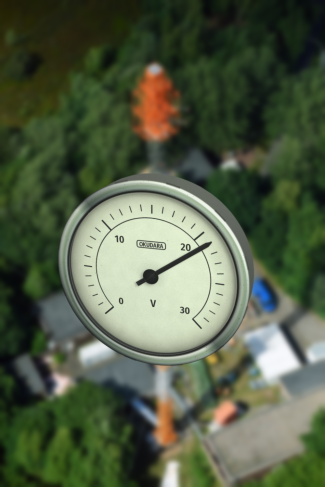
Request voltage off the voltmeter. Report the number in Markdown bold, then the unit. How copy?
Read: **21** V
